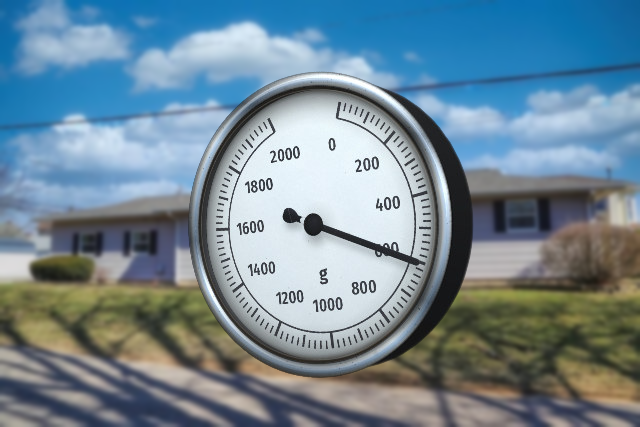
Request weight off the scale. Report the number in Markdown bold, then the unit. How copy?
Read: **600** g
